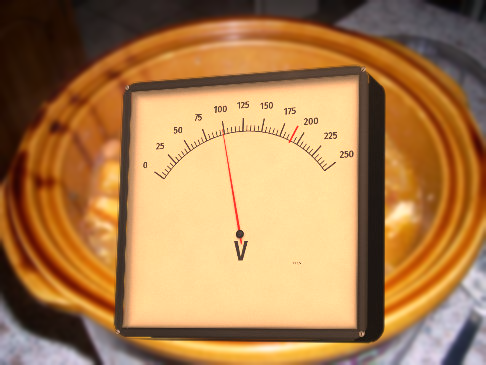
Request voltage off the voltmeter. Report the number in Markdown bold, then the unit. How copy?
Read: **100** V
